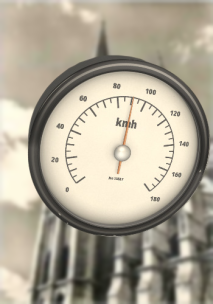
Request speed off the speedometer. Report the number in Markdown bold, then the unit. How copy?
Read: **90** km/h
